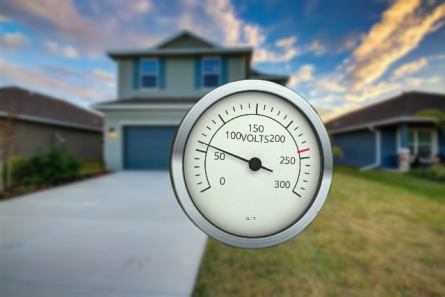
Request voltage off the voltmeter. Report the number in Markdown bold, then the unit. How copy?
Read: **60** V
